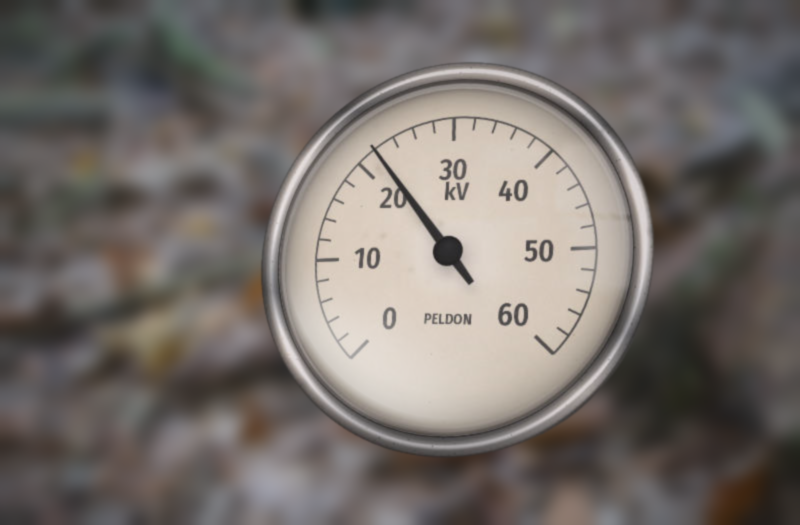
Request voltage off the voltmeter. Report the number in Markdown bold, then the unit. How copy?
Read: **22** kV
